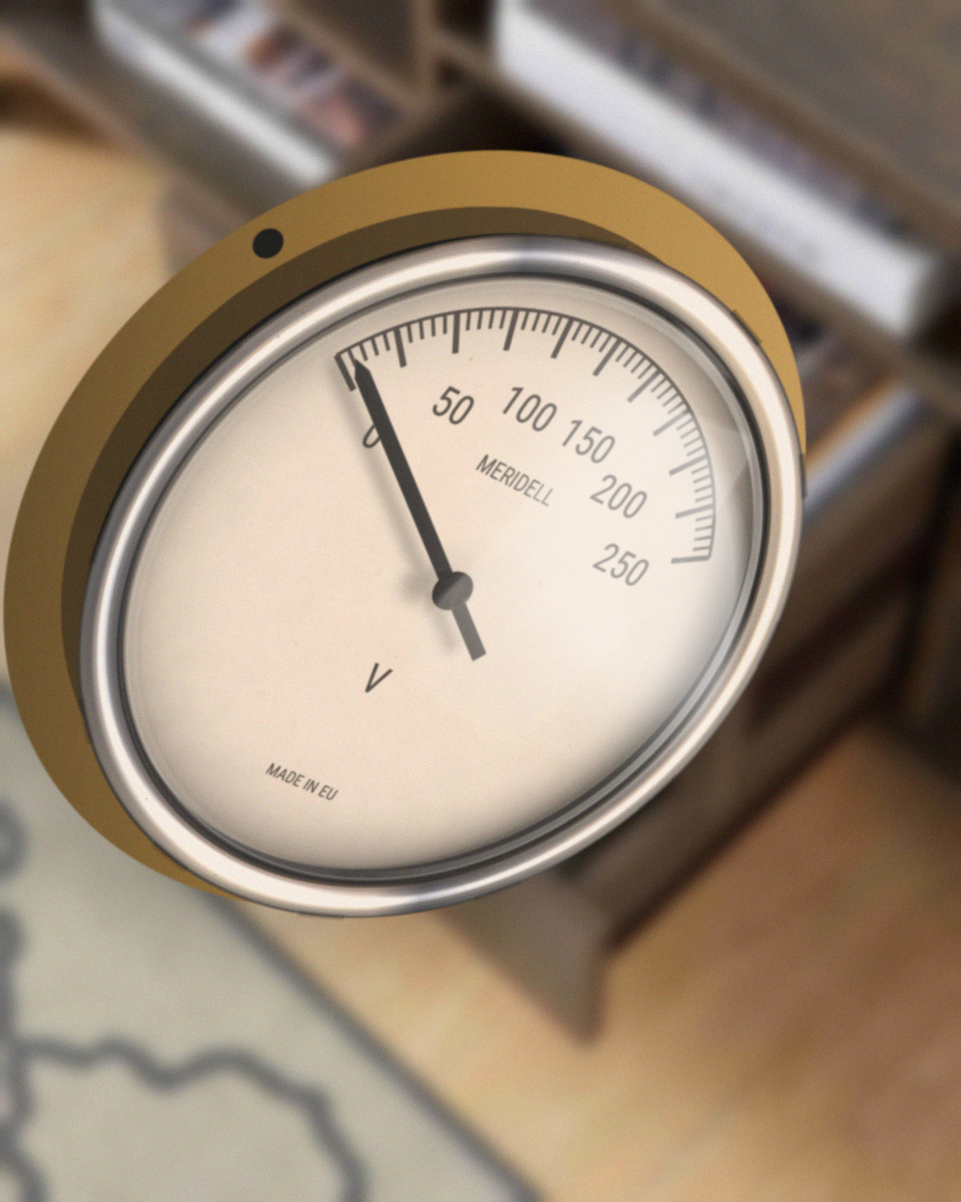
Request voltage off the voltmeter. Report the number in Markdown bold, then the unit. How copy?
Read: **5** V
